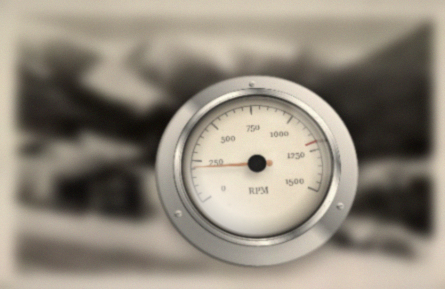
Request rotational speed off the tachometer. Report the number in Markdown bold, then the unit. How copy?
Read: **200** rpm
